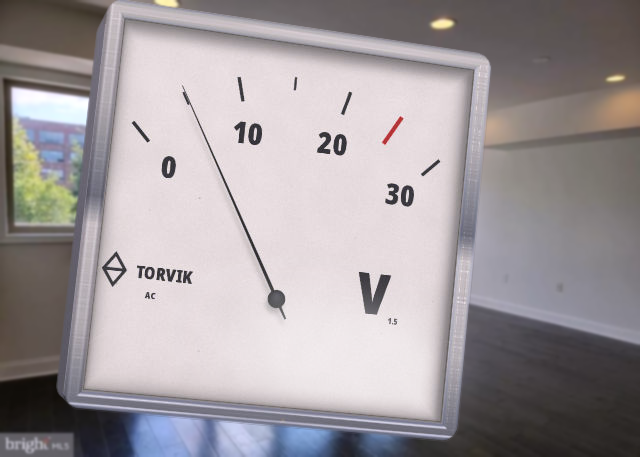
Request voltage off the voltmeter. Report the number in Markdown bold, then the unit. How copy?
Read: **5** V
